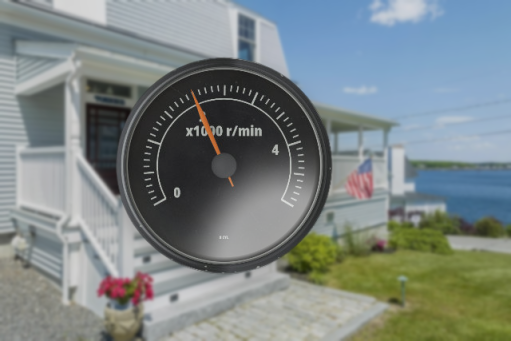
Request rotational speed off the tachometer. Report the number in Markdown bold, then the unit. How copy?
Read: **2000** rpm
